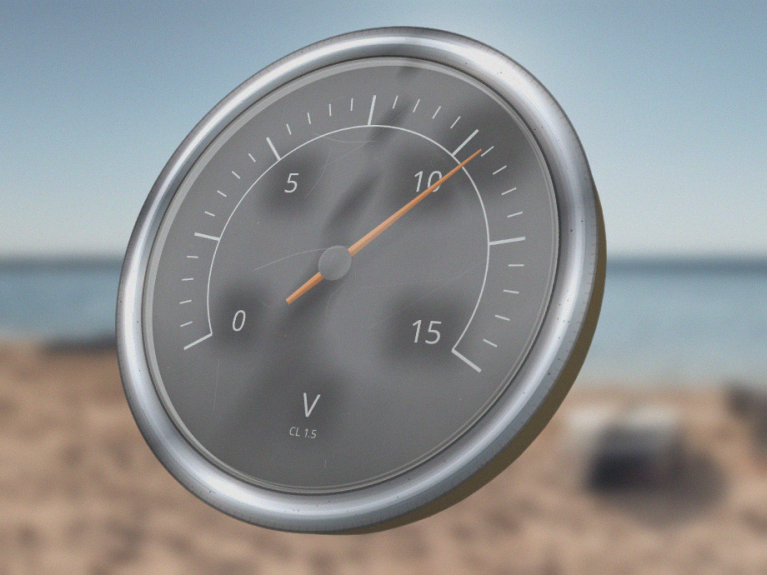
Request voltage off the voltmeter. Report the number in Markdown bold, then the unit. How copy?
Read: **10.5** V
